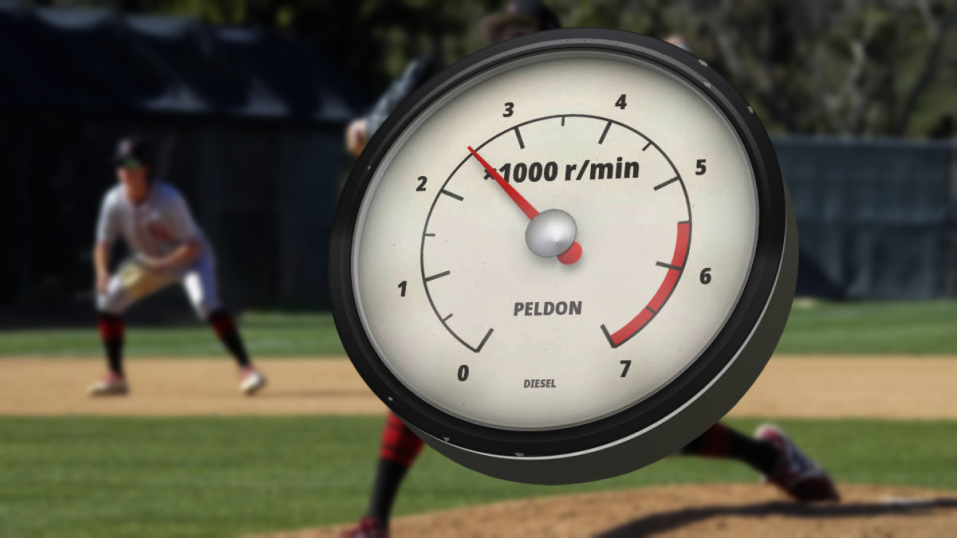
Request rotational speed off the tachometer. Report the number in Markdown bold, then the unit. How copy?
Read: **2500** rpm
